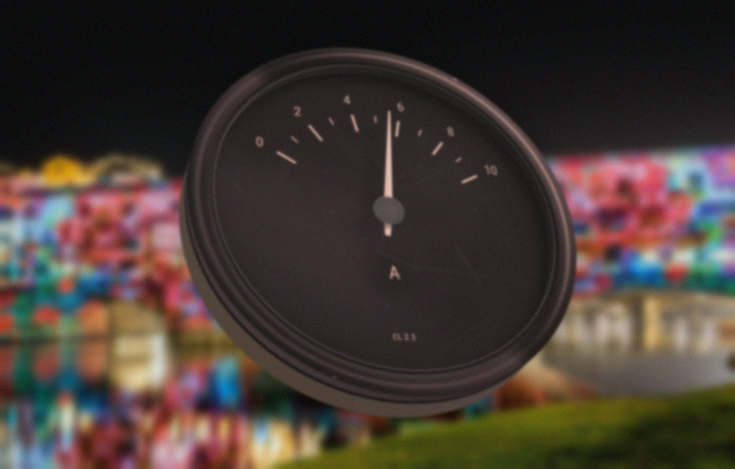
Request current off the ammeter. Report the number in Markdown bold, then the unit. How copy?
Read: **5.5** A
